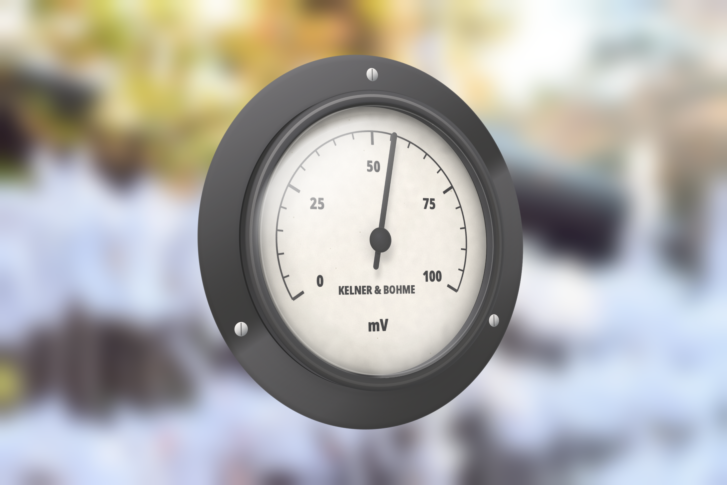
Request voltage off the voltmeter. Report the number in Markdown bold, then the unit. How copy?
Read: **55** mV
